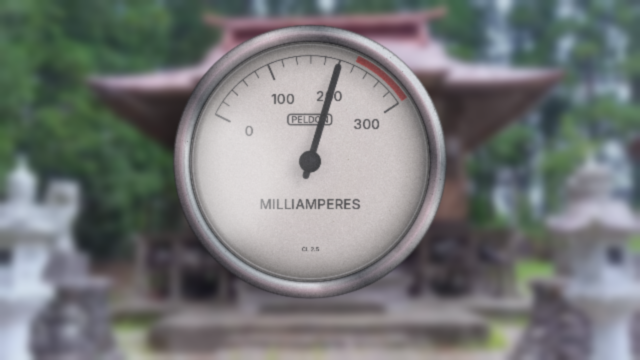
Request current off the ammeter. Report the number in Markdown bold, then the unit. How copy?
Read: **200** mA
